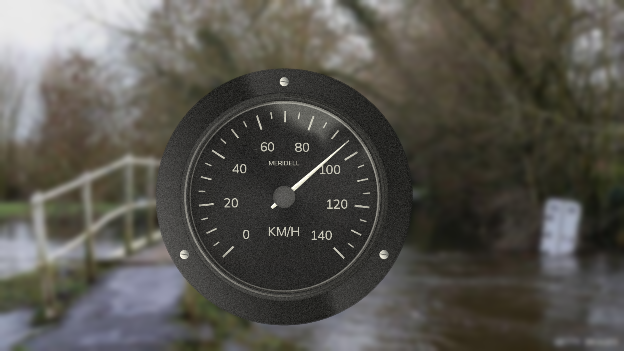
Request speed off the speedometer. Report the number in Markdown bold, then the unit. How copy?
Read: **95** km/h
